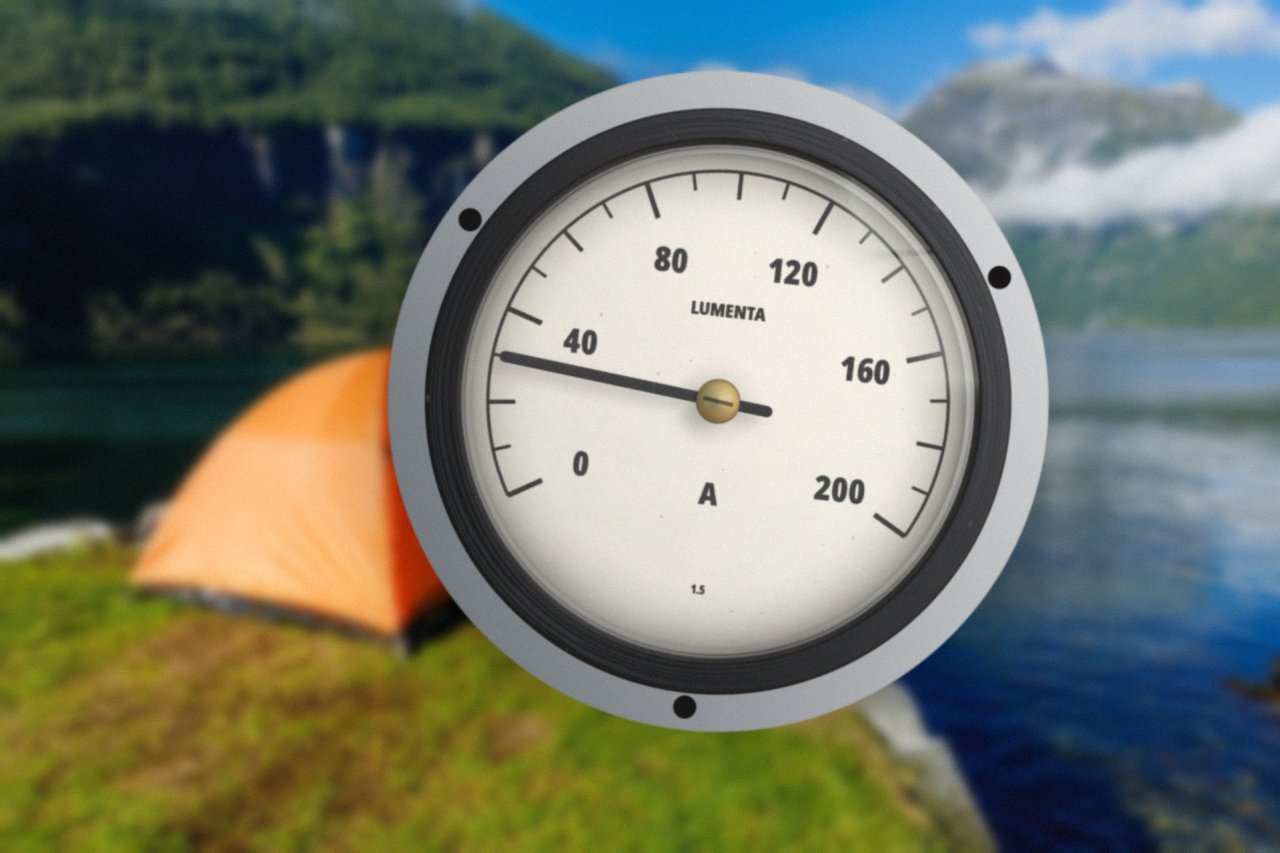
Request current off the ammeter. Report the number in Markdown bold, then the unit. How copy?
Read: **30** A
